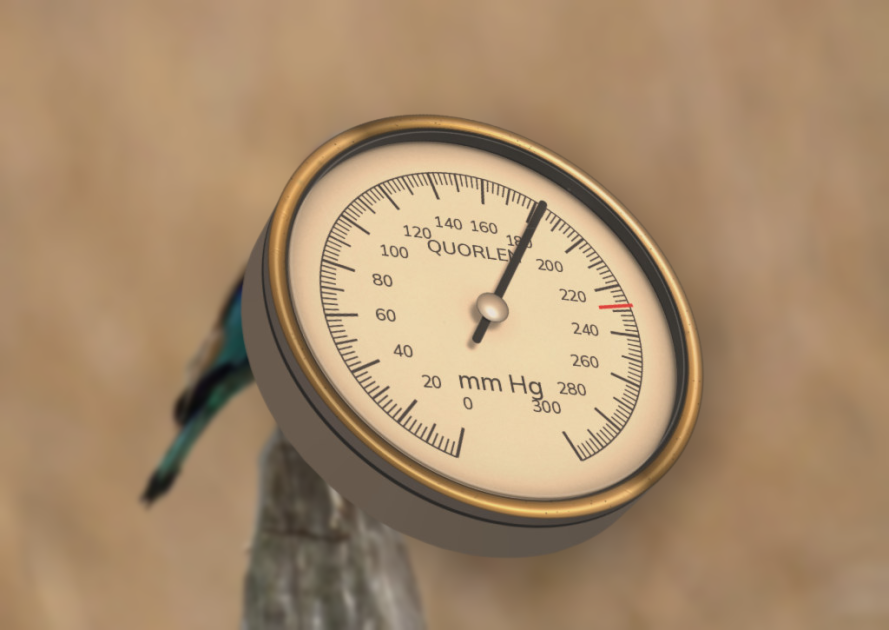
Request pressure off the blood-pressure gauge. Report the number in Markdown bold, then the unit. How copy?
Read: **182** mmHg
